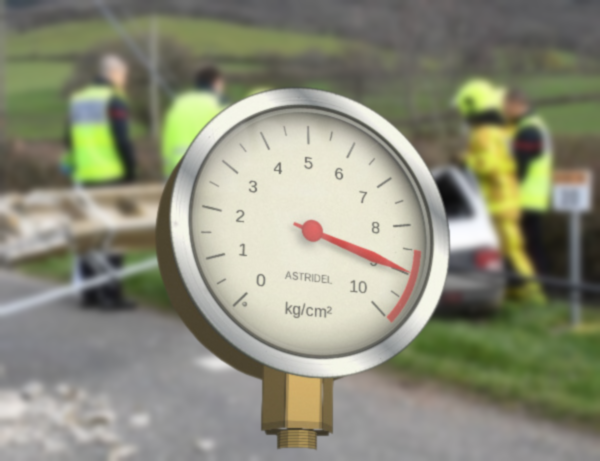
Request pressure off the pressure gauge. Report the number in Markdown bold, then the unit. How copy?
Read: **9** kg/cm²
